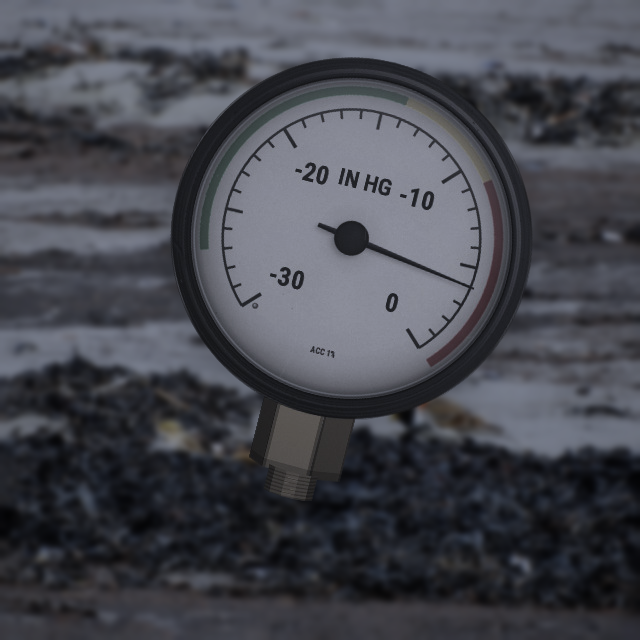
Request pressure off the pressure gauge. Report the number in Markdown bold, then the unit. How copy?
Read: **-4** inHg
